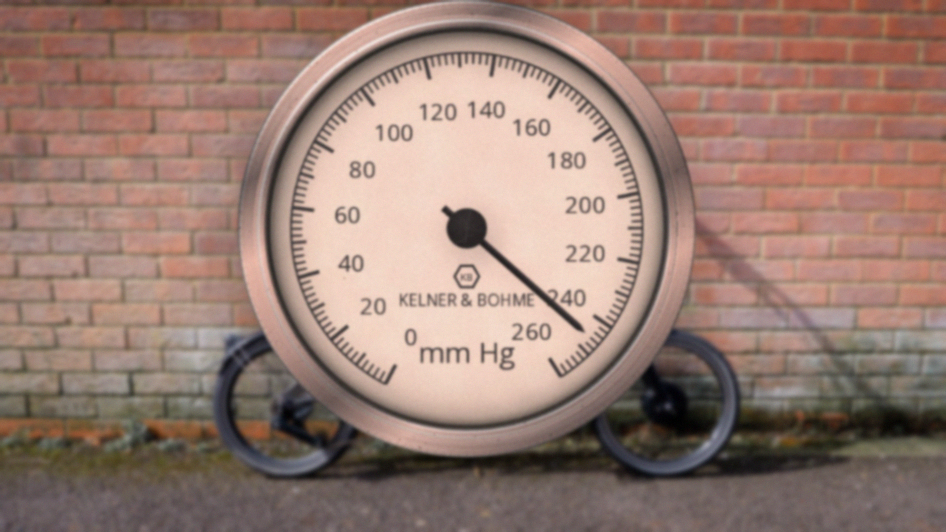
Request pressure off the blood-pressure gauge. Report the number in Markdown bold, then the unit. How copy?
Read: **246** mmHg
